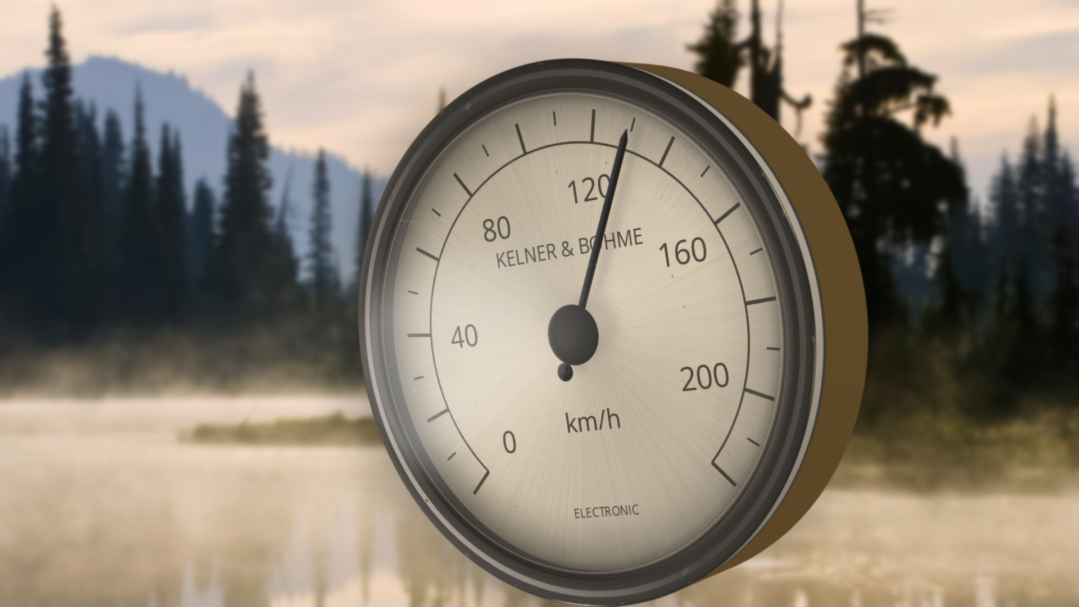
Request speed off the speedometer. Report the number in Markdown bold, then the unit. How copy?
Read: **130** km/h
